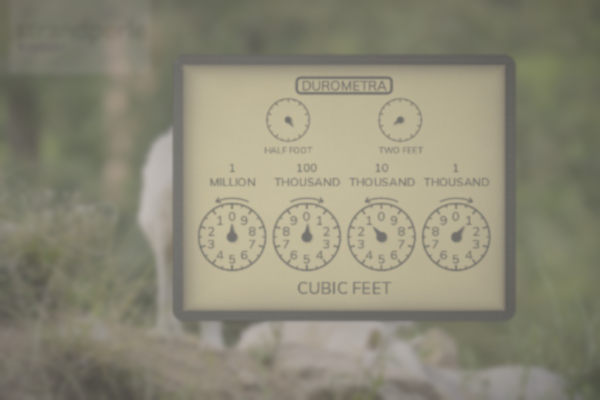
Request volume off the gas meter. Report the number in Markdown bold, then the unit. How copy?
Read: **1100** ft³
